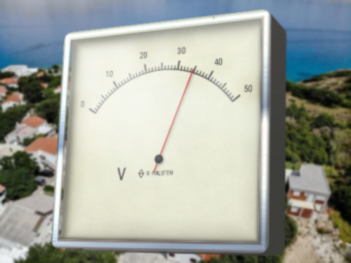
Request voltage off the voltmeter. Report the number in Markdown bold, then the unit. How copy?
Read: **35** V
